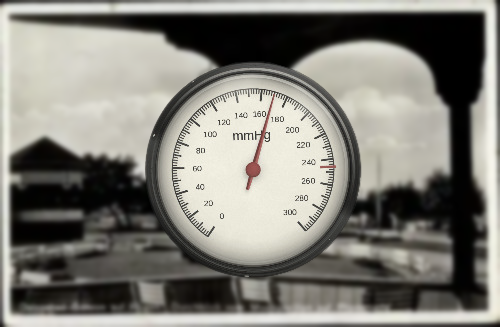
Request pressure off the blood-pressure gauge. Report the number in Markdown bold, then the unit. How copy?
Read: **170** mmHg
